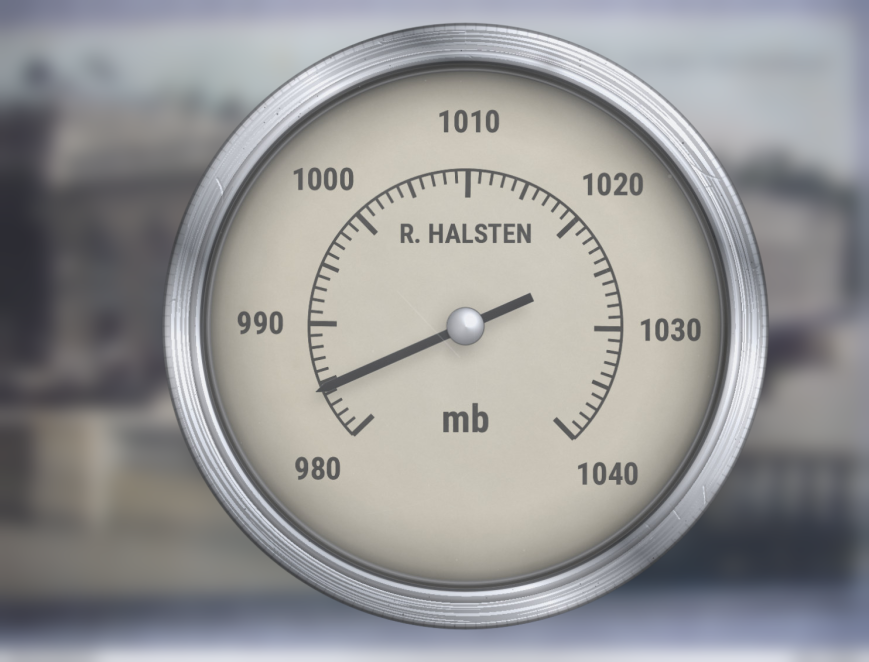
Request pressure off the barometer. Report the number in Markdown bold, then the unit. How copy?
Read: **984.5** mbar
